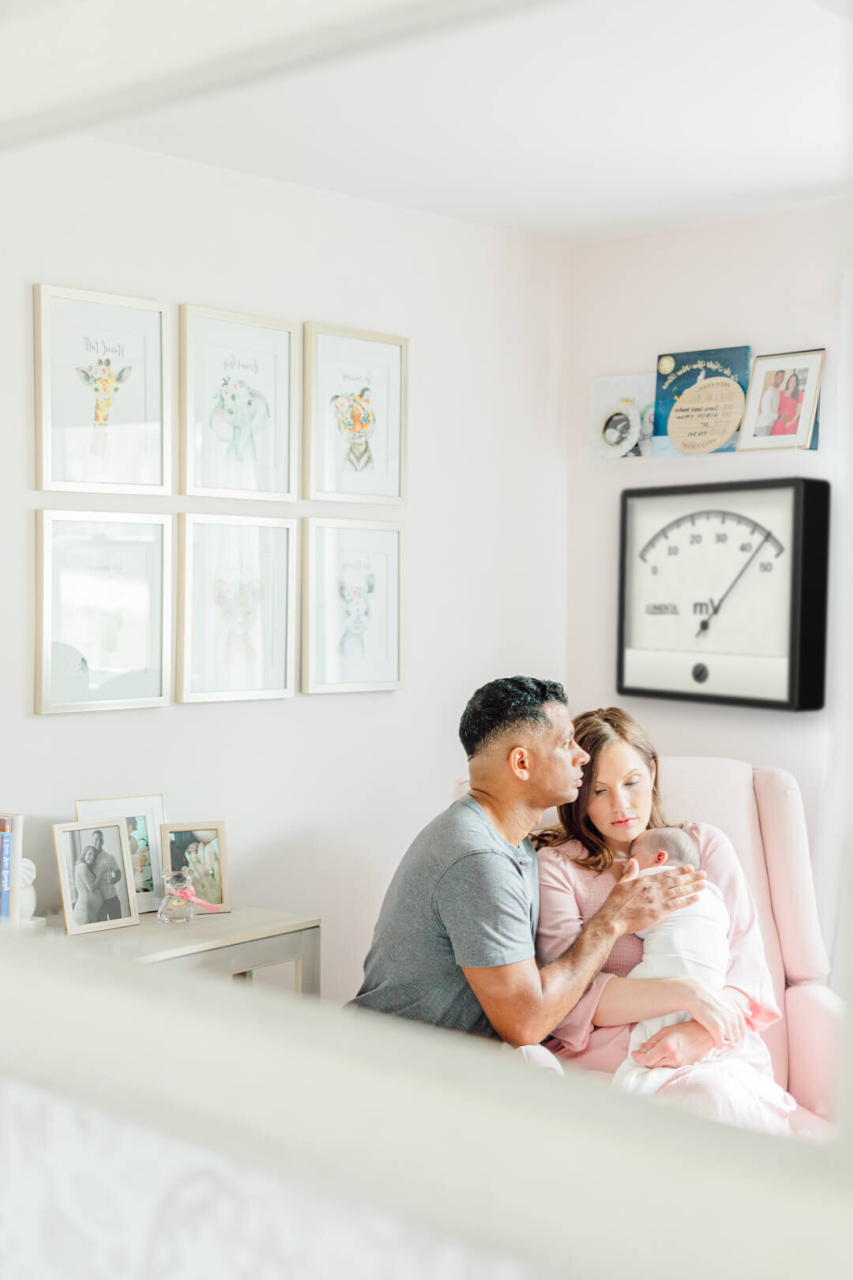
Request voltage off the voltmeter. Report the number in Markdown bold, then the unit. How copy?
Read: **45** mV
